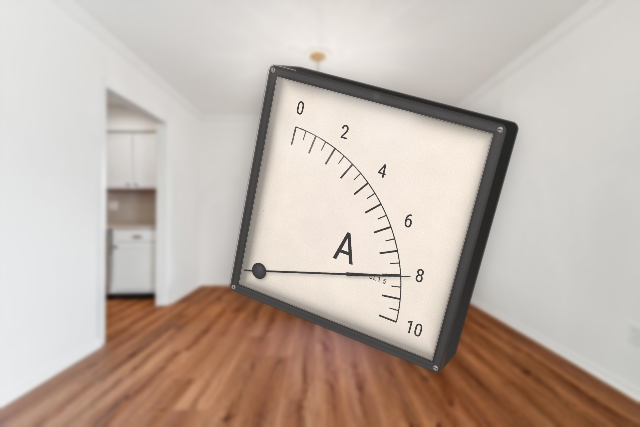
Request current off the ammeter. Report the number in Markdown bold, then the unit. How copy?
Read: **8** A
